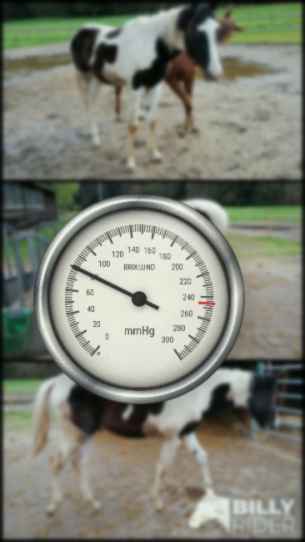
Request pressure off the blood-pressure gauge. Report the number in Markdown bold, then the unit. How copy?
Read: **80** mmHg
